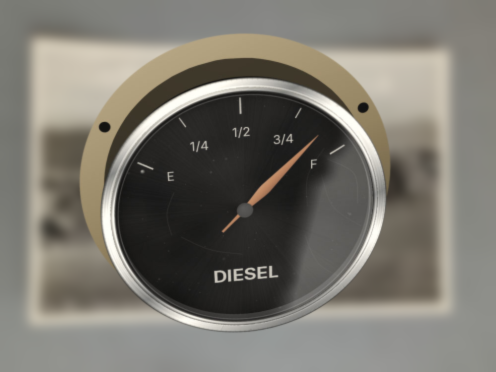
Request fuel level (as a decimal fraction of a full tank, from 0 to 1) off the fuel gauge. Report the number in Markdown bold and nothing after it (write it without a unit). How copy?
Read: **0.875**
